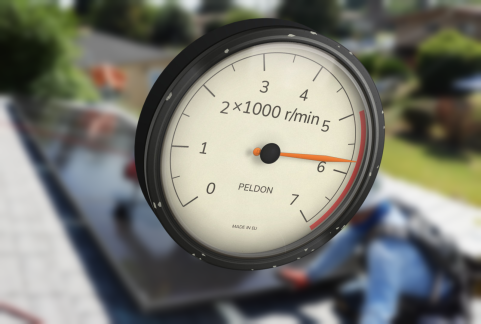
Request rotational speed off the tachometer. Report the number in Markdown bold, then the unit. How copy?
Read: **5750** rpm
